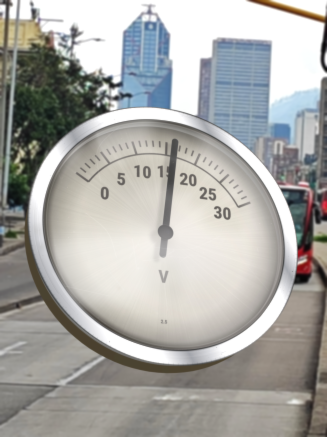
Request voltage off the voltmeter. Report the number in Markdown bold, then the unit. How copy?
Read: **16** V
